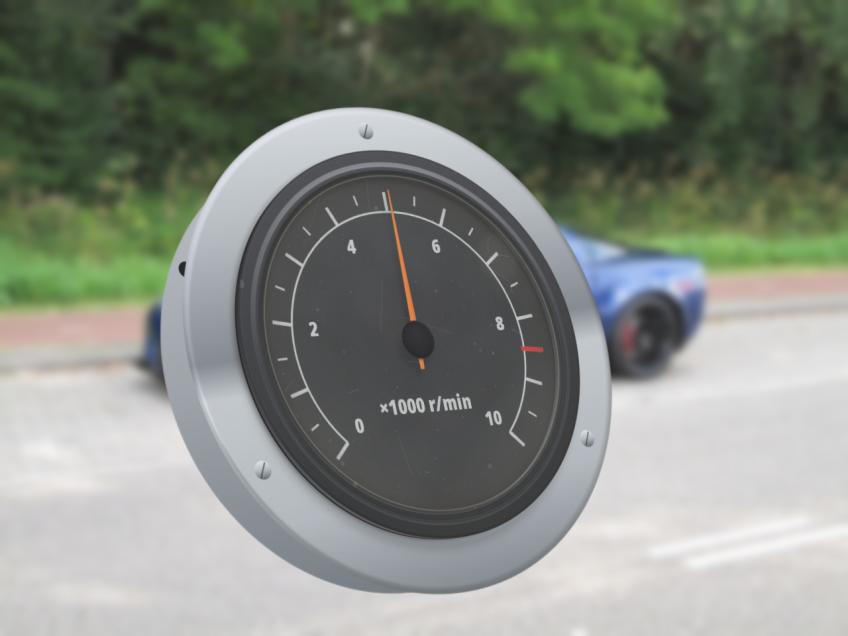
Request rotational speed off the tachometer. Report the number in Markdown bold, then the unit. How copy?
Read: **5000** rpm
